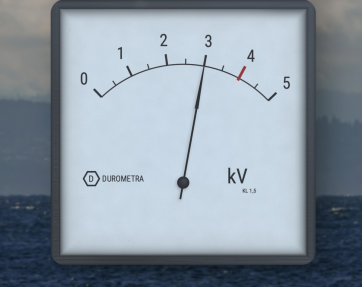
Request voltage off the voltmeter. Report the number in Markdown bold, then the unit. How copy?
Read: **3** kV
